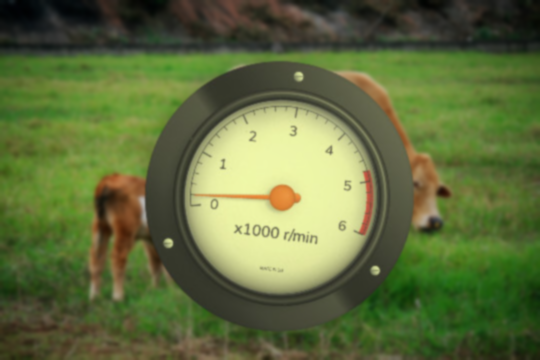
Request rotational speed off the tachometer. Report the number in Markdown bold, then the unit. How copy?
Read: **200** rpm
